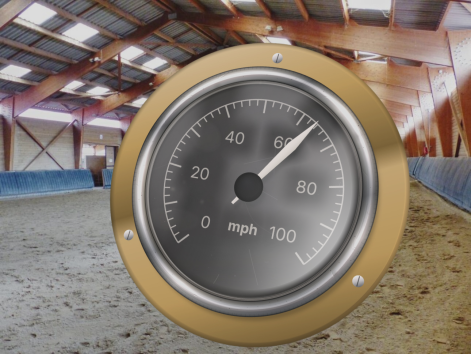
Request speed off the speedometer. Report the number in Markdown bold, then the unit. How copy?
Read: **64** mph
